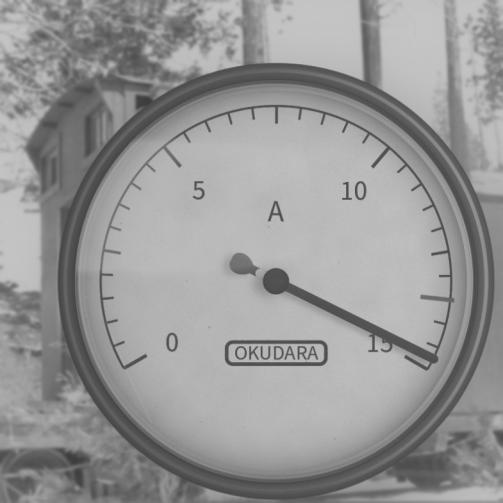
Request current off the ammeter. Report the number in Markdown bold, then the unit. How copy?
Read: **14.75** A
